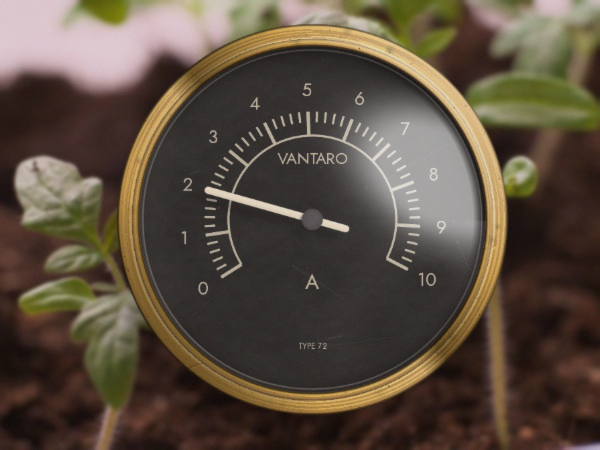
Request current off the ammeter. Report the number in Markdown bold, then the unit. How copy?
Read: **2** A
